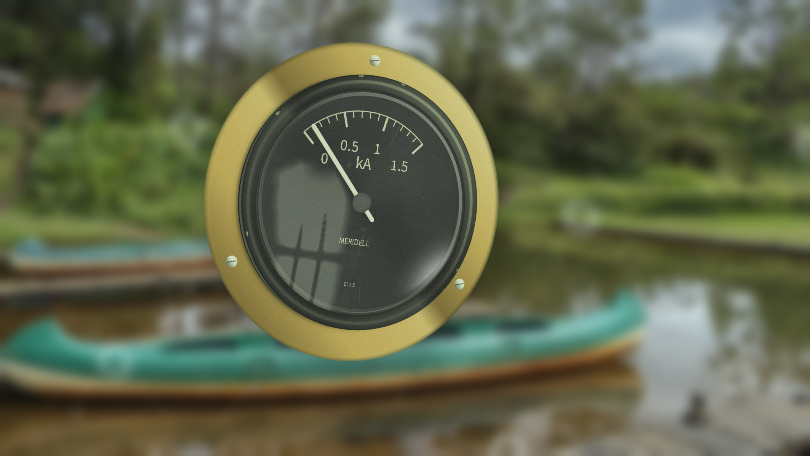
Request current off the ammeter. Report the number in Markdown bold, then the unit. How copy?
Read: **0.1** kA
